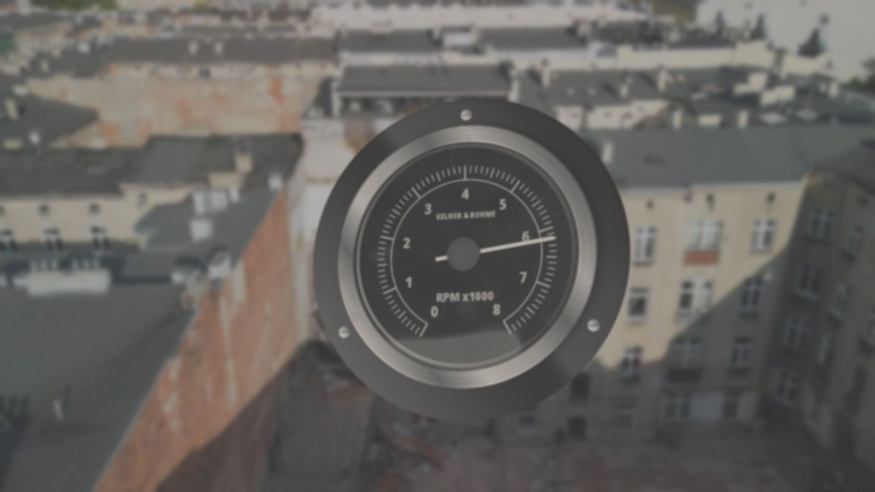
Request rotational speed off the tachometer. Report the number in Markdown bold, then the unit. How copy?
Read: **6200** rpm
